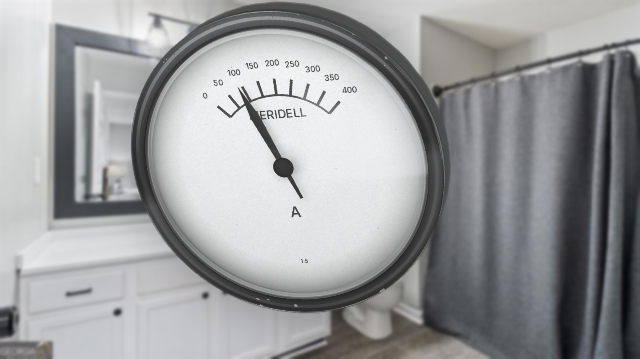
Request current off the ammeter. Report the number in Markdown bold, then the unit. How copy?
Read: **100** A
